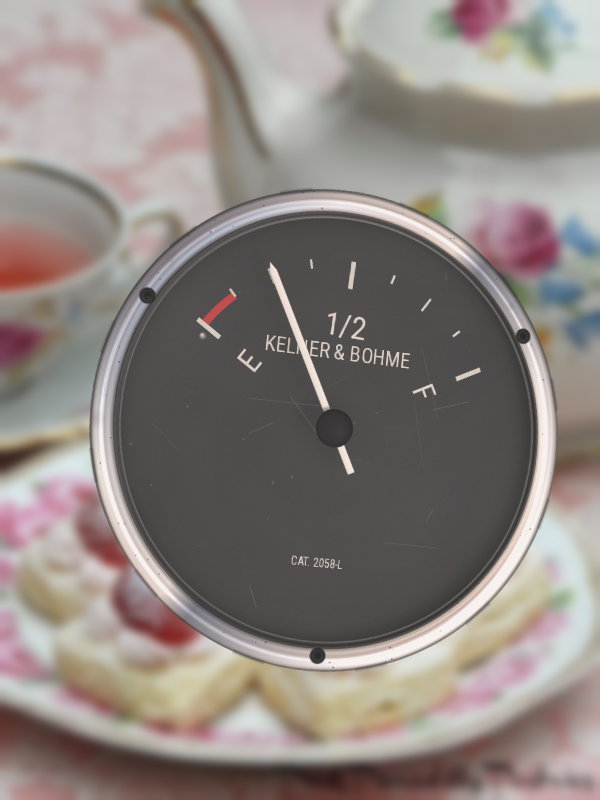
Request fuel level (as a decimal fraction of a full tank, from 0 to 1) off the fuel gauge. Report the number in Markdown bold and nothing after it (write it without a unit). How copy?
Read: **0.25**
